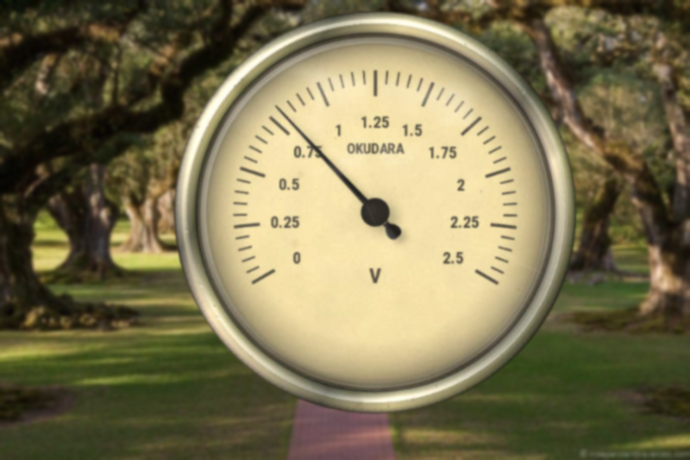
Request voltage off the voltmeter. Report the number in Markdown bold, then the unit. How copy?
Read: **0.8** V
